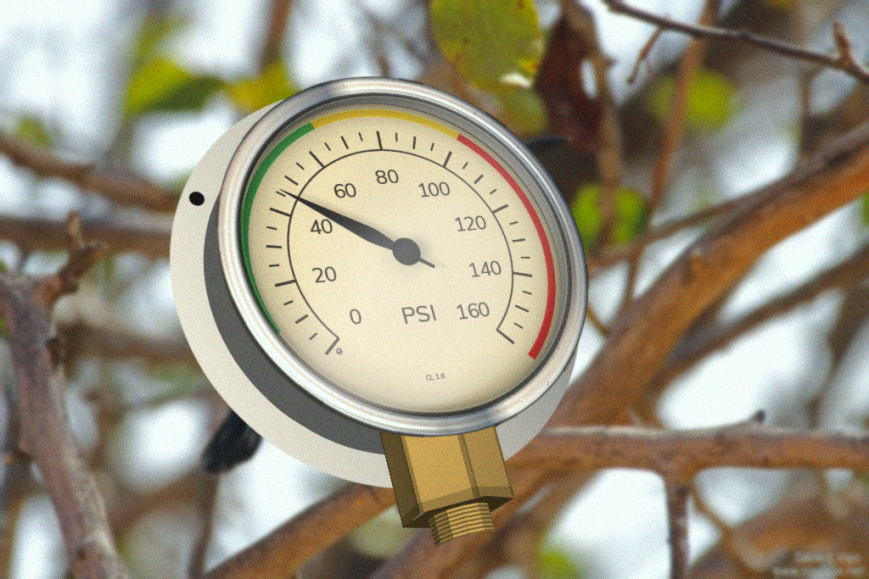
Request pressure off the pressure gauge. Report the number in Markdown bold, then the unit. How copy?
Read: **45** psi
